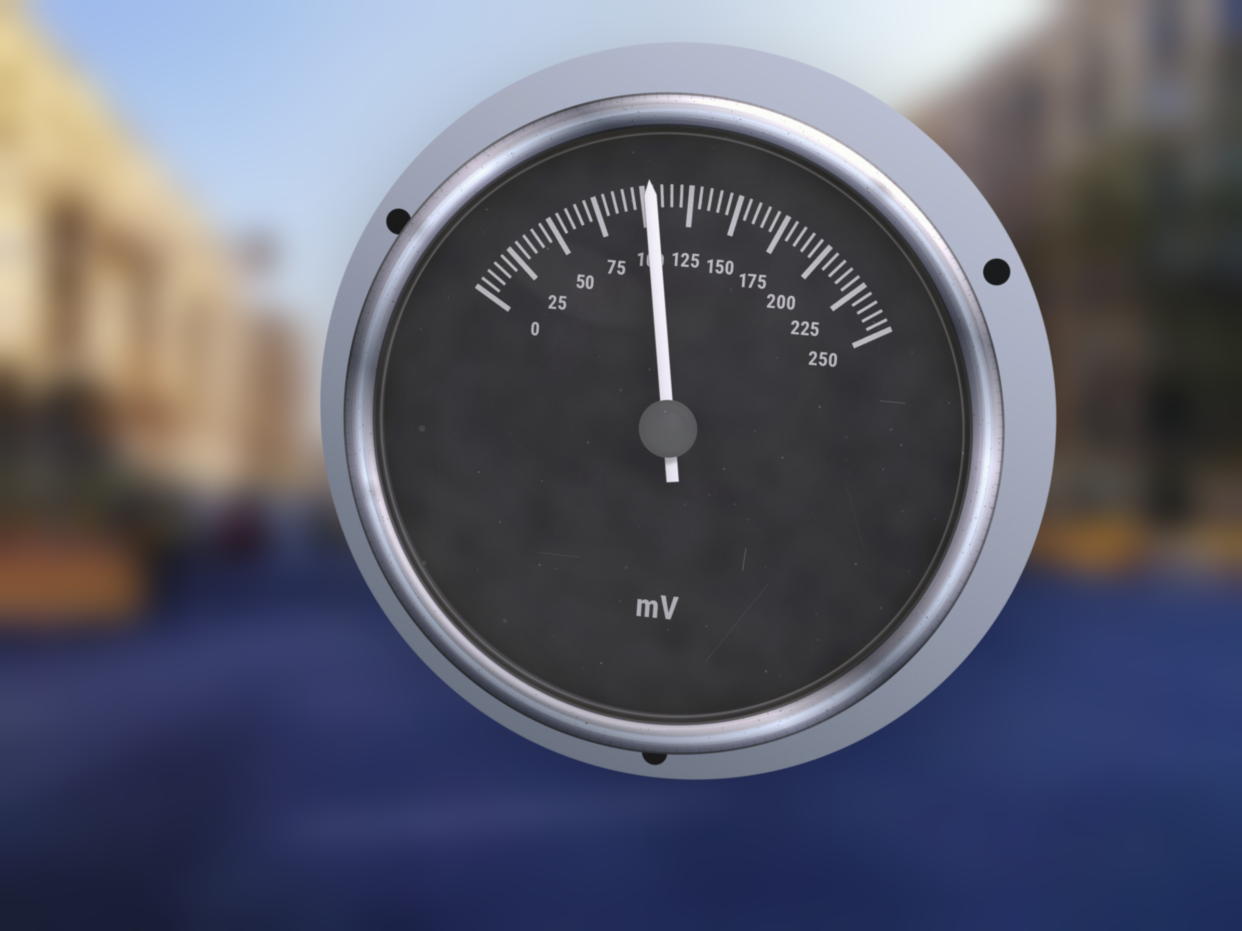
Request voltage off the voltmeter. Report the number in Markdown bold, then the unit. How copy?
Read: **105** mV
